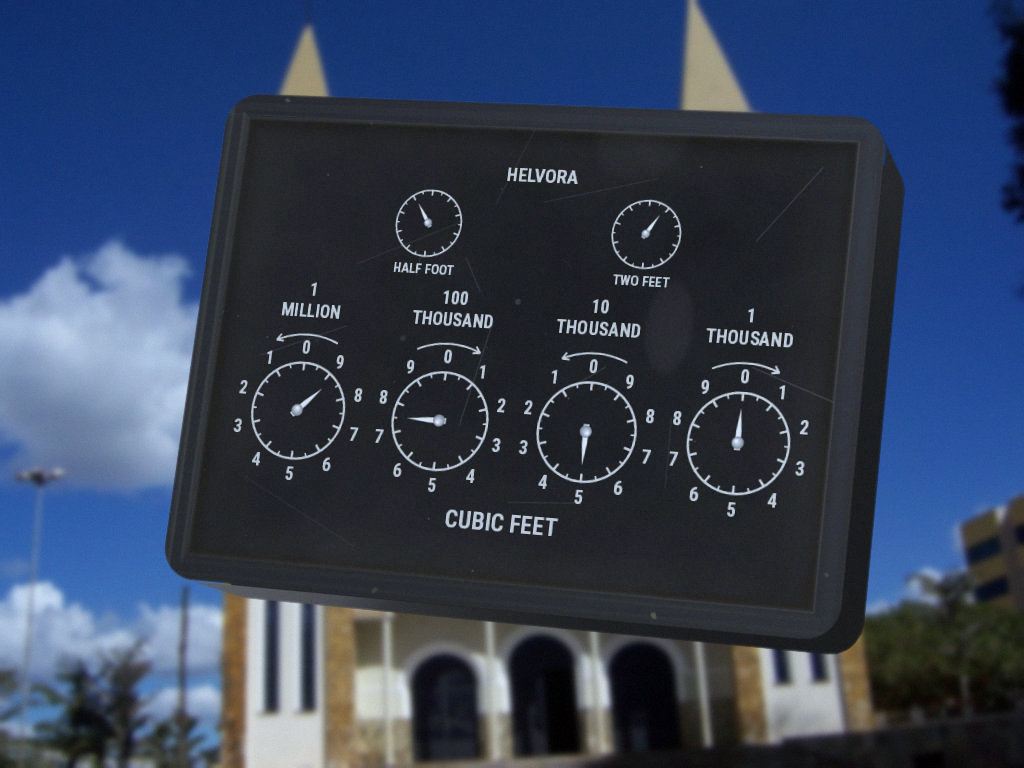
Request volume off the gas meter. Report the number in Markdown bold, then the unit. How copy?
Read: **875000** ft³
